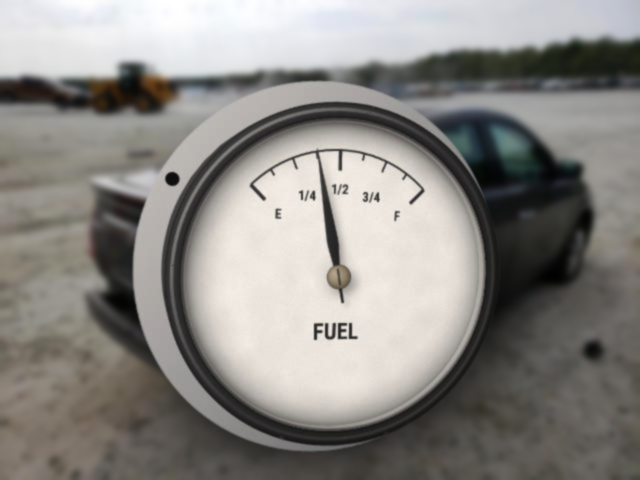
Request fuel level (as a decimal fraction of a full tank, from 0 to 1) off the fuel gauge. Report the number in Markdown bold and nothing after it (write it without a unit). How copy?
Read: **0.375**
